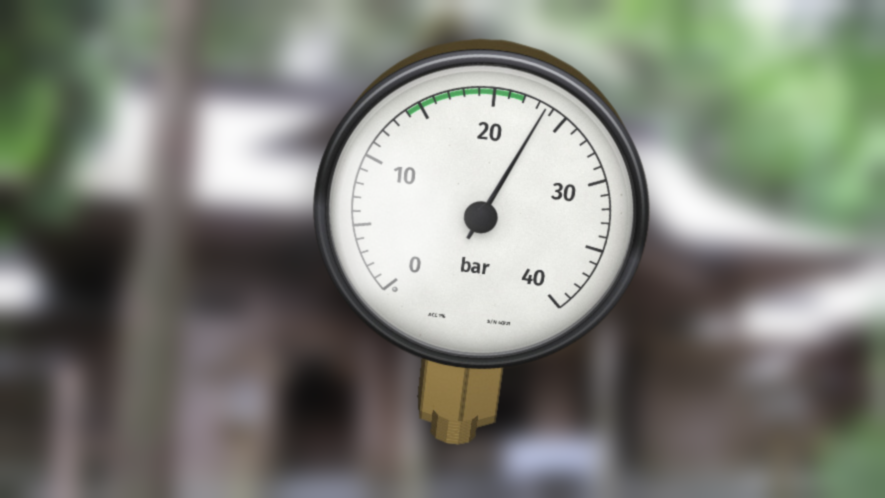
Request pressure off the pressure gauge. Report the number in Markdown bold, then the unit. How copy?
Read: **23.5** bar
